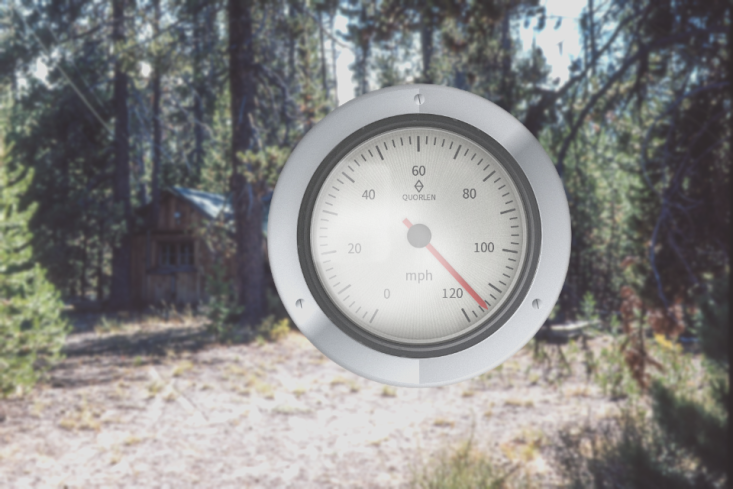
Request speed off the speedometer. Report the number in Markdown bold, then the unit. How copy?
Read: **115** mph
